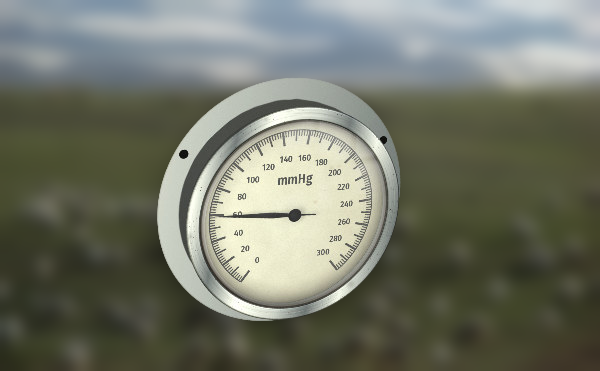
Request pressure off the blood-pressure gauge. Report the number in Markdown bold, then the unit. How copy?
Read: **60** mmHg
